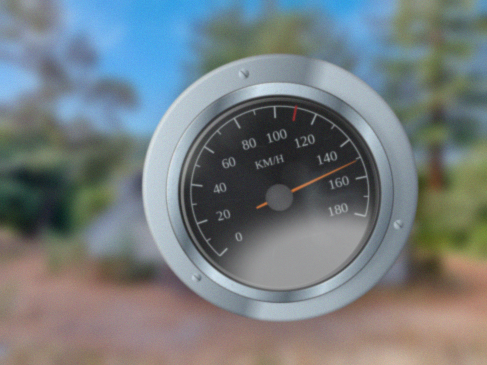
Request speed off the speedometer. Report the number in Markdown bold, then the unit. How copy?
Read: **150** km/h
